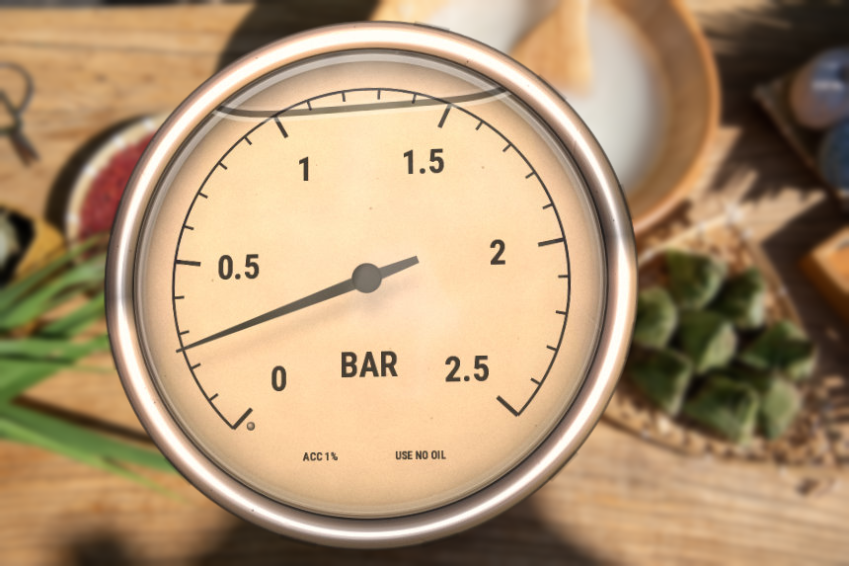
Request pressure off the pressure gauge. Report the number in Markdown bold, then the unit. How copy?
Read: **0.25** bar
